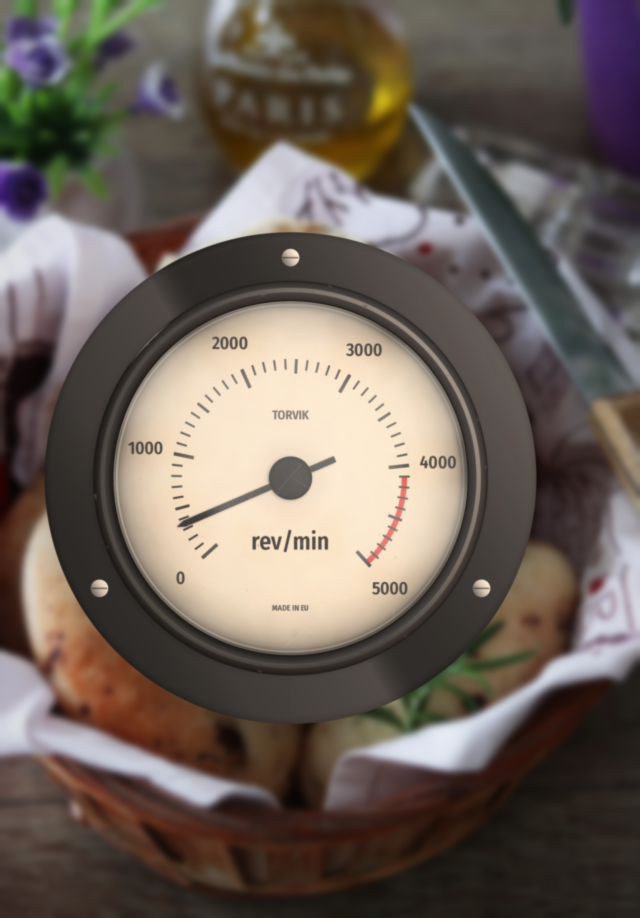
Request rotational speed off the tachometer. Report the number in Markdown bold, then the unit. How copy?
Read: **350** rpm
